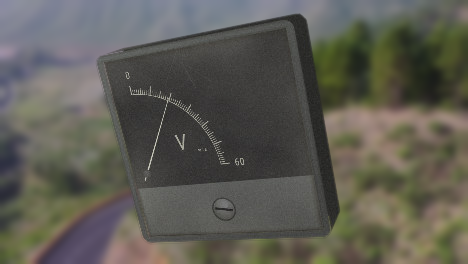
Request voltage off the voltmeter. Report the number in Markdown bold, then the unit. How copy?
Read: **20** V
